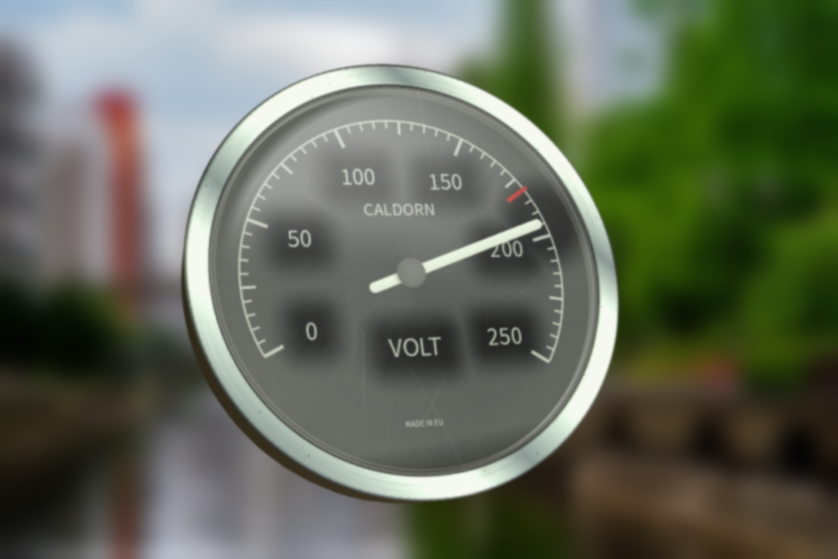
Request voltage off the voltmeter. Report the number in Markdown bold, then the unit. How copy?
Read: **195** V
